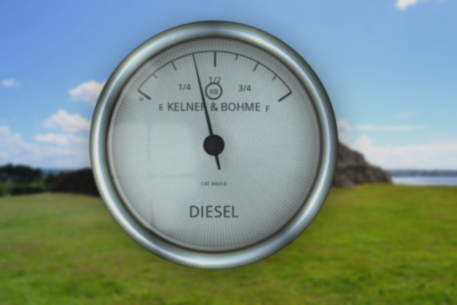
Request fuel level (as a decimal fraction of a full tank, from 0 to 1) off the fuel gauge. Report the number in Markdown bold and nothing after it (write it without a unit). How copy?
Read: **0.375**
